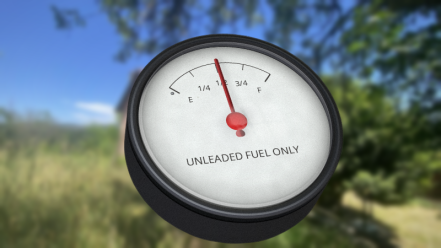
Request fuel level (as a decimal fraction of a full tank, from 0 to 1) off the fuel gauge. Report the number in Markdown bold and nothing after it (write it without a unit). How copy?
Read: **0.5**
